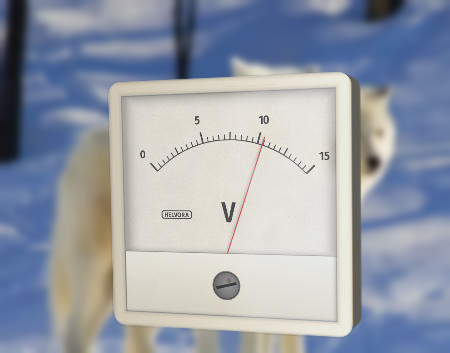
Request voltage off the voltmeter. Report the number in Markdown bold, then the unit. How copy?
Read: **10.5** V
